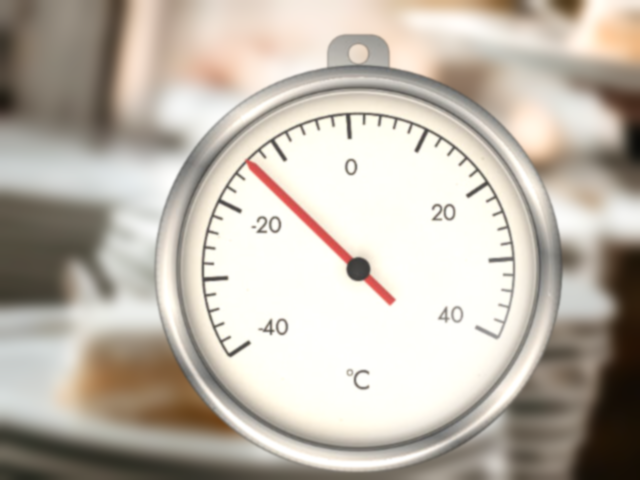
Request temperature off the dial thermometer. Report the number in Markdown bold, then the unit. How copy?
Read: **-14** °C
